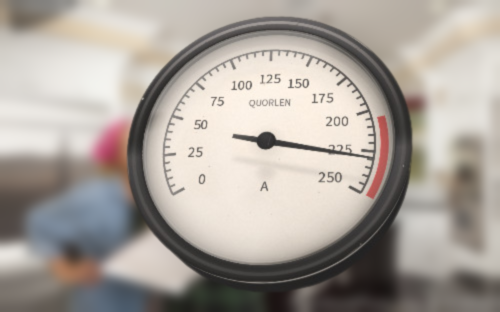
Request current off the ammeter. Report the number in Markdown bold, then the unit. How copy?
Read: **230** A
